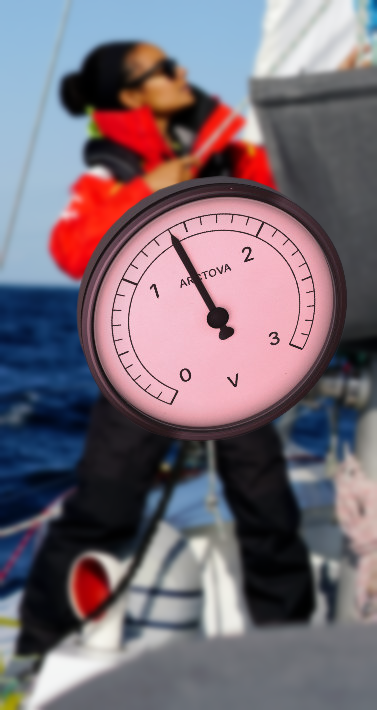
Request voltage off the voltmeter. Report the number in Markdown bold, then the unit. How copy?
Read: **1.4** V
